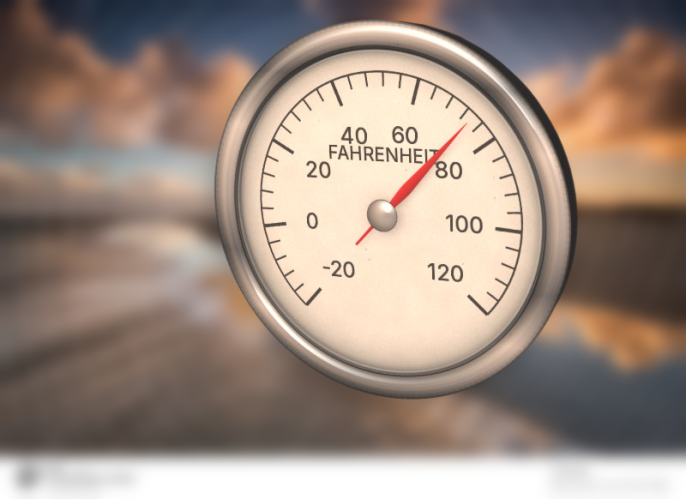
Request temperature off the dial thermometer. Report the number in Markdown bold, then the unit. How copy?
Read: **74** °F
